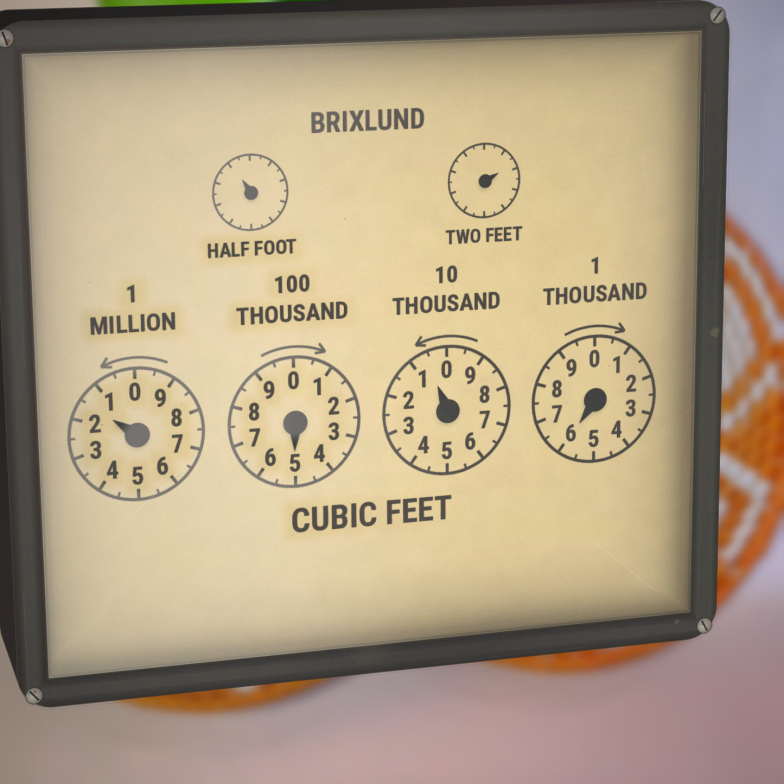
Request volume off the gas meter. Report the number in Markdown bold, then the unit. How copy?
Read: **150600** ft³
